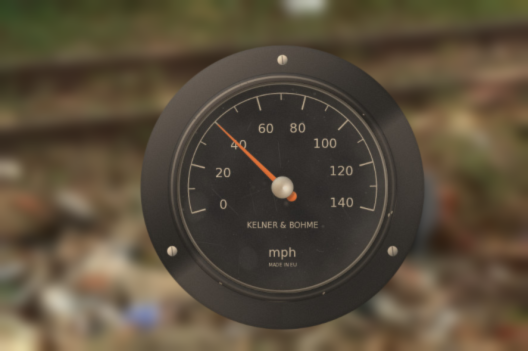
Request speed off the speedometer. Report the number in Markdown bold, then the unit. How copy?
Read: **40** mph
